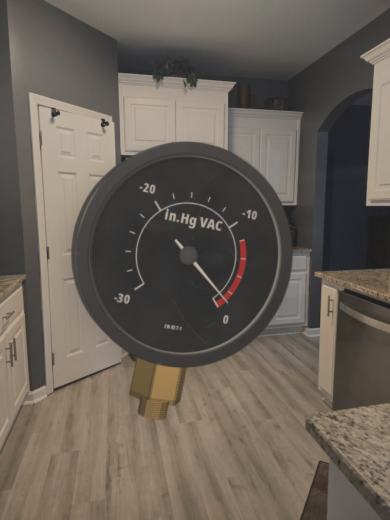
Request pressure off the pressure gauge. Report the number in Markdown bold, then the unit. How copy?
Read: **-1** inHg
